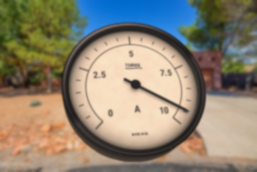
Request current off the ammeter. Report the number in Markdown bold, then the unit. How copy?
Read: **9.5** A
